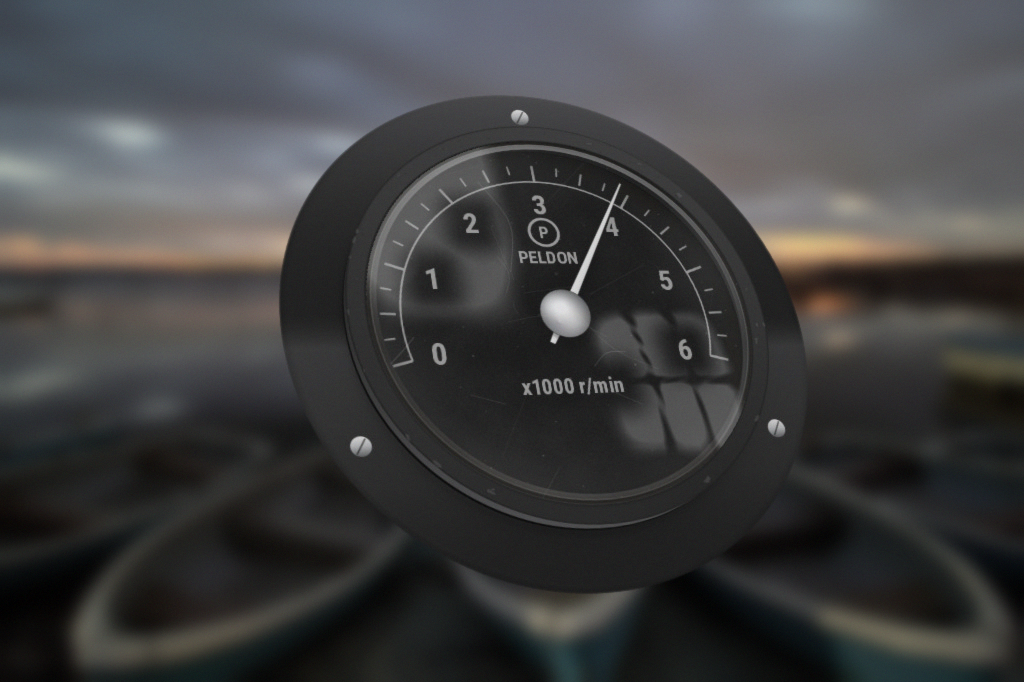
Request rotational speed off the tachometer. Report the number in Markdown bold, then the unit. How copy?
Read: **3875** rpm
